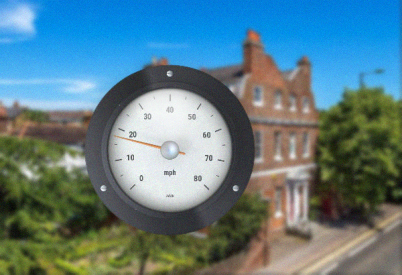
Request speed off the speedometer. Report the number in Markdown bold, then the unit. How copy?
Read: **17.5** mph
